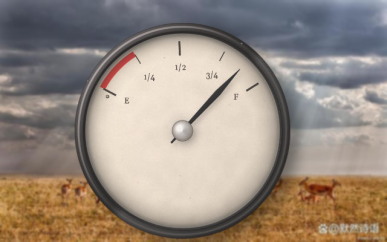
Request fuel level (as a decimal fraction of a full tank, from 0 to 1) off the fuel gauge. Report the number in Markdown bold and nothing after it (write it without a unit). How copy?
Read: **0.875**
